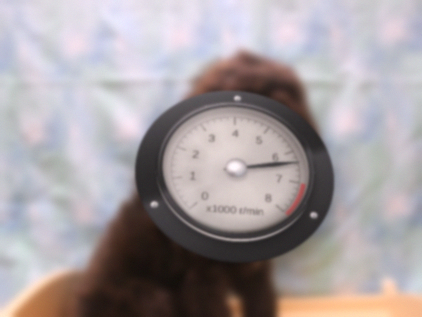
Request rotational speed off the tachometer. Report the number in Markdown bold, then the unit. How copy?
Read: **6400** rpm
